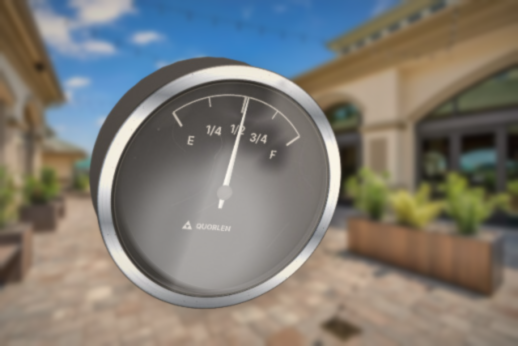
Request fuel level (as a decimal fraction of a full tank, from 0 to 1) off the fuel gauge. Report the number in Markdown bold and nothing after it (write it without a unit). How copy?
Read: **0.5**
